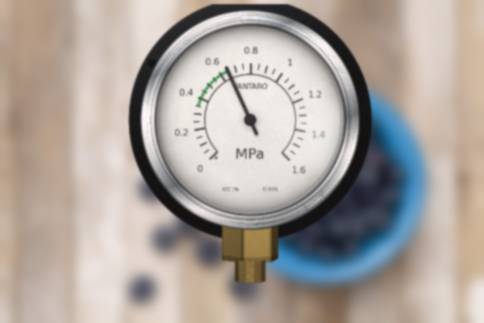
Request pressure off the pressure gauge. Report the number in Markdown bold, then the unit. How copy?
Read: **0.65** MPa
